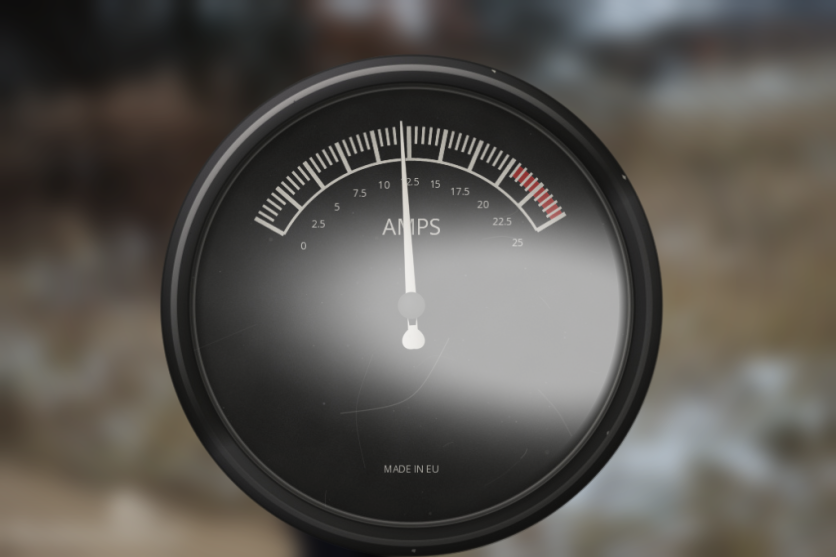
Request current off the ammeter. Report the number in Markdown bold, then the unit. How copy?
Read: **12** A
